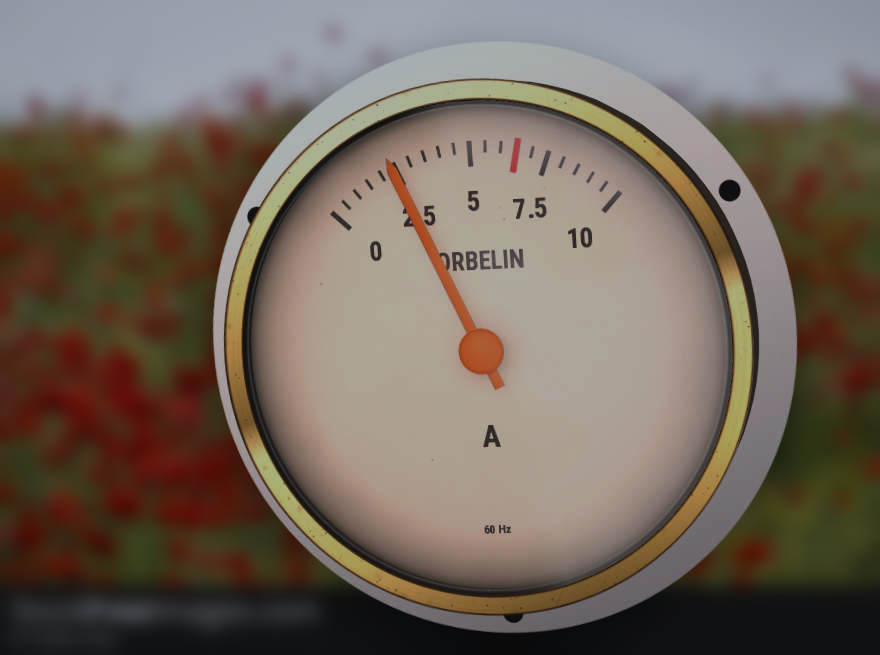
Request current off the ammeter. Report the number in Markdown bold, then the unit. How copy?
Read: **2.5** A
